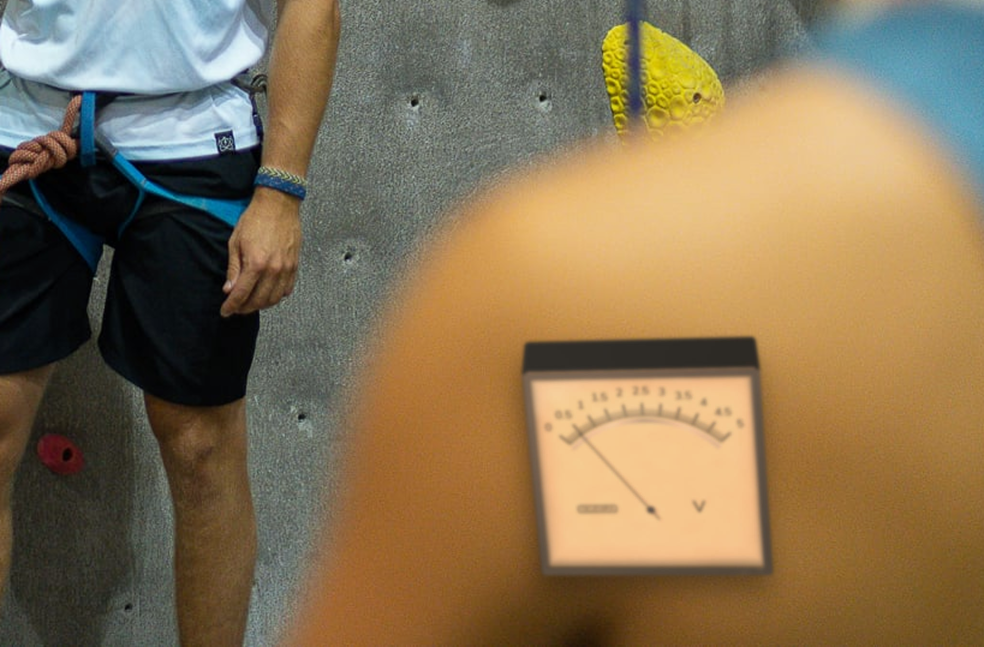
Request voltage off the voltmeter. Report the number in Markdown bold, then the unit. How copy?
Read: **0.5** V
